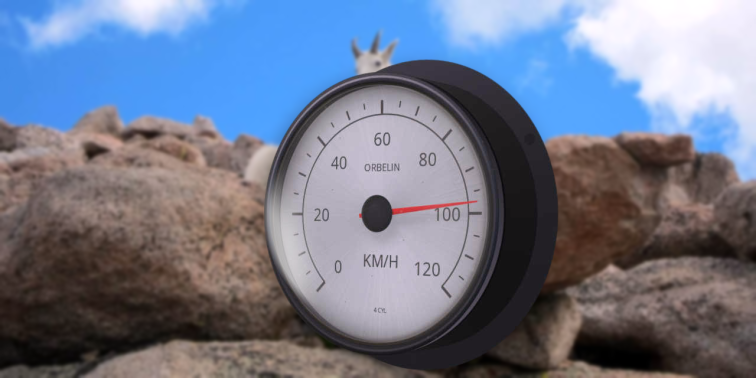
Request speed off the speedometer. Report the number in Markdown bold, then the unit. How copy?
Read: **97.5** km/h
